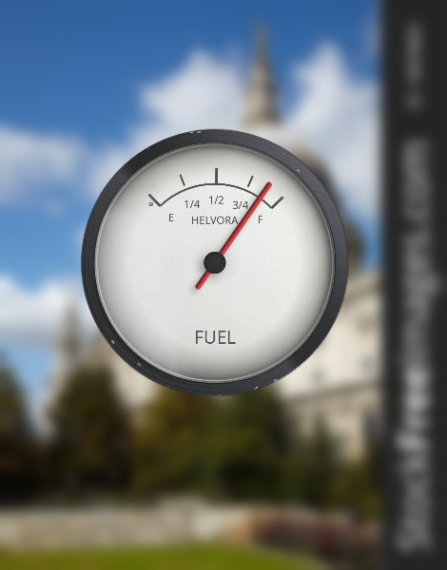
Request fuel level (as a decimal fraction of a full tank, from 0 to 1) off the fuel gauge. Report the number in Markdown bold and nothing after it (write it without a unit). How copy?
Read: **0.875**
